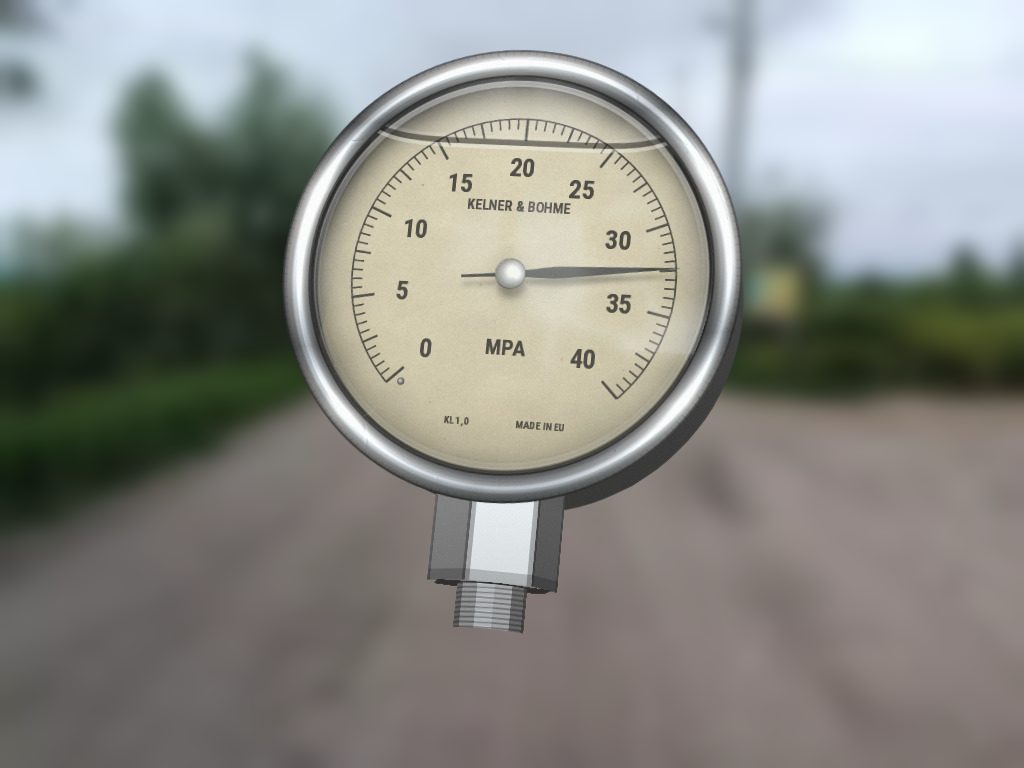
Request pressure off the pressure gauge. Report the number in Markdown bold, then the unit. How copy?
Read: **32.5** MPa
